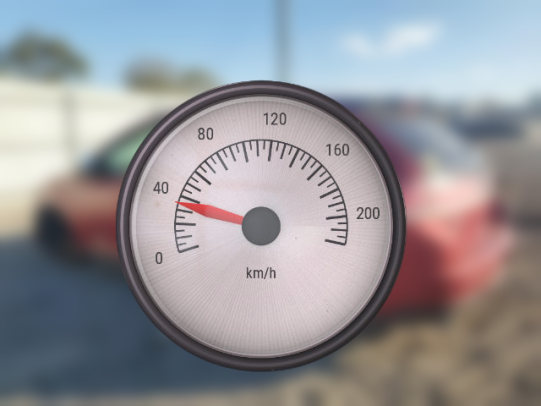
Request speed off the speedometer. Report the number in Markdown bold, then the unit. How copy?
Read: **35** km/h
